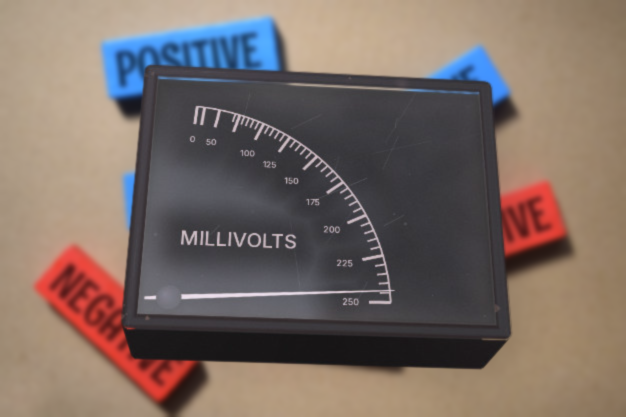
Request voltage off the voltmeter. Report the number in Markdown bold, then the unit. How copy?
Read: **245** mV
